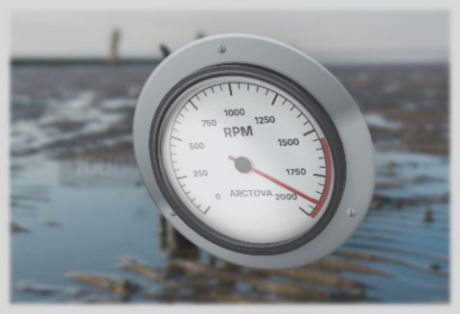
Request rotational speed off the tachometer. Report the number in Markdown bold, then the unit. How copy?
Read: **1900** rpm
